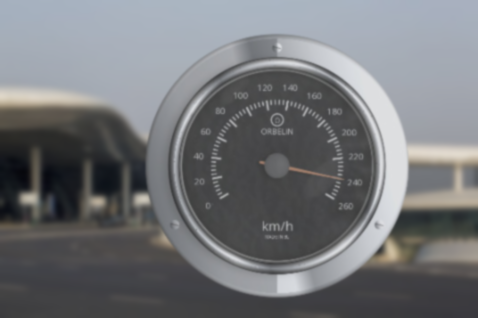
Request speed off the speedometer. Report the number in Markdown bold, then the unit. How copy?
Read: **240** km/h
